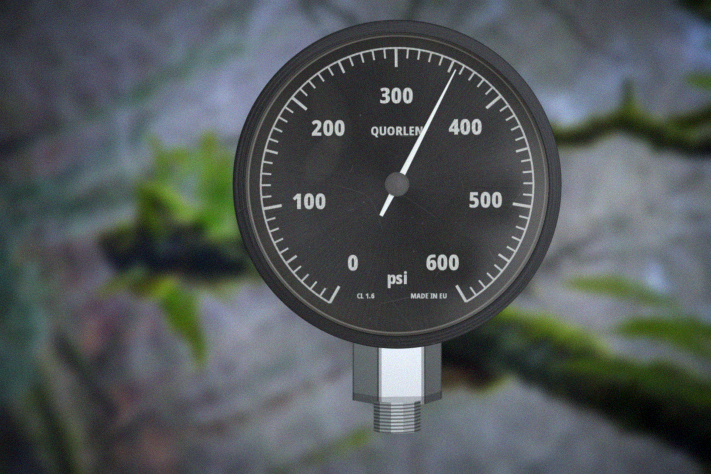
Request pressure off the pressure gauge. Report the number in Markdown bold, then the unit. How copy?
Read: **355** psi
